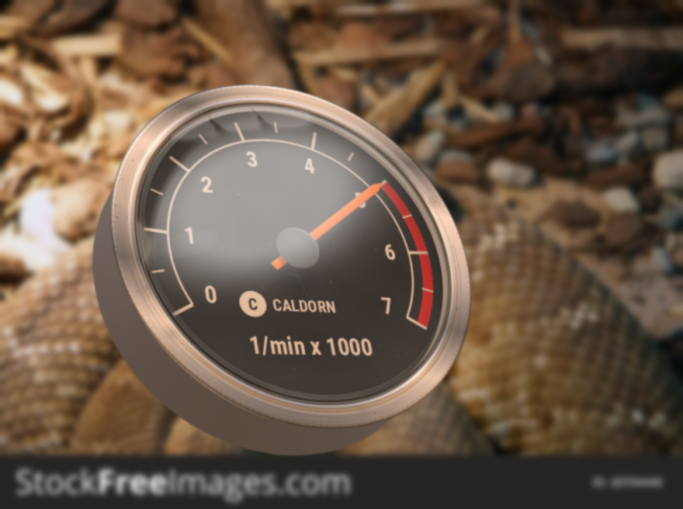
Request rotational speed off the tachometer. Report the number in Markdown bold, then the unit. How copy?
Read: **5000** rpm
